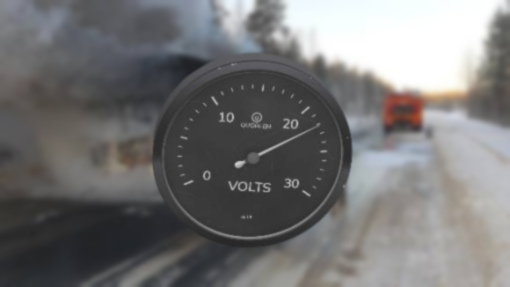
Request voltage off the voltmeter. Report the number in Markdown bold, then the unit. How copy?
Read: **22** V
